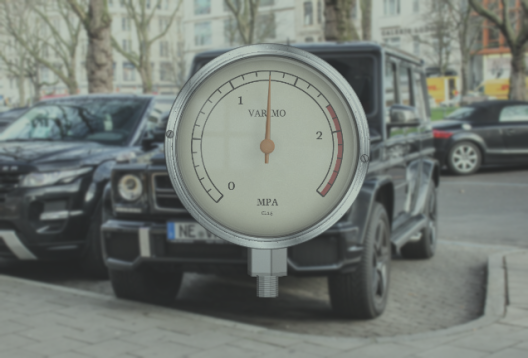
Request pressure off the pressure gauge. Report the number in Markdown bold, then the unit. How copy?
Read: **1.3** MPa
